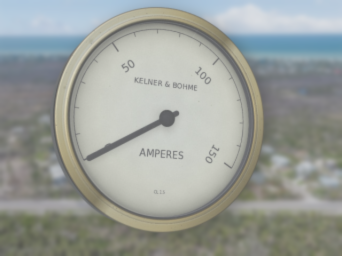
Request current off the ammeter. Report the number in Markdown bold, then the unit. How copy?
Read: **0** A
